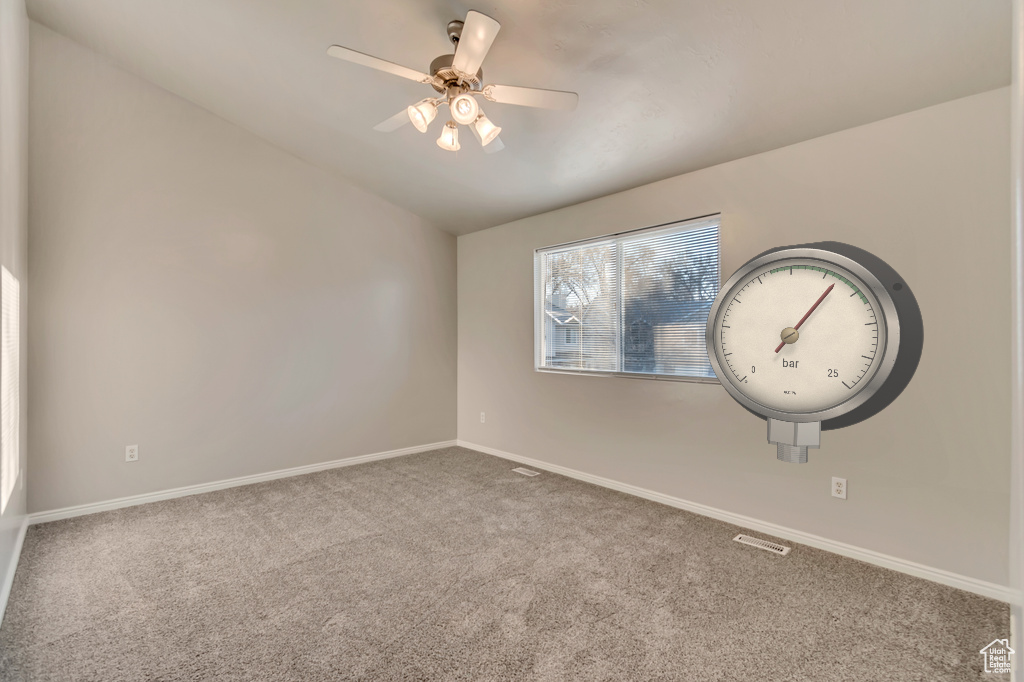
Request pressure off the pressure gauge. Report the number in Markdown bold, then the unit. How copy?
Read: **16** bar
